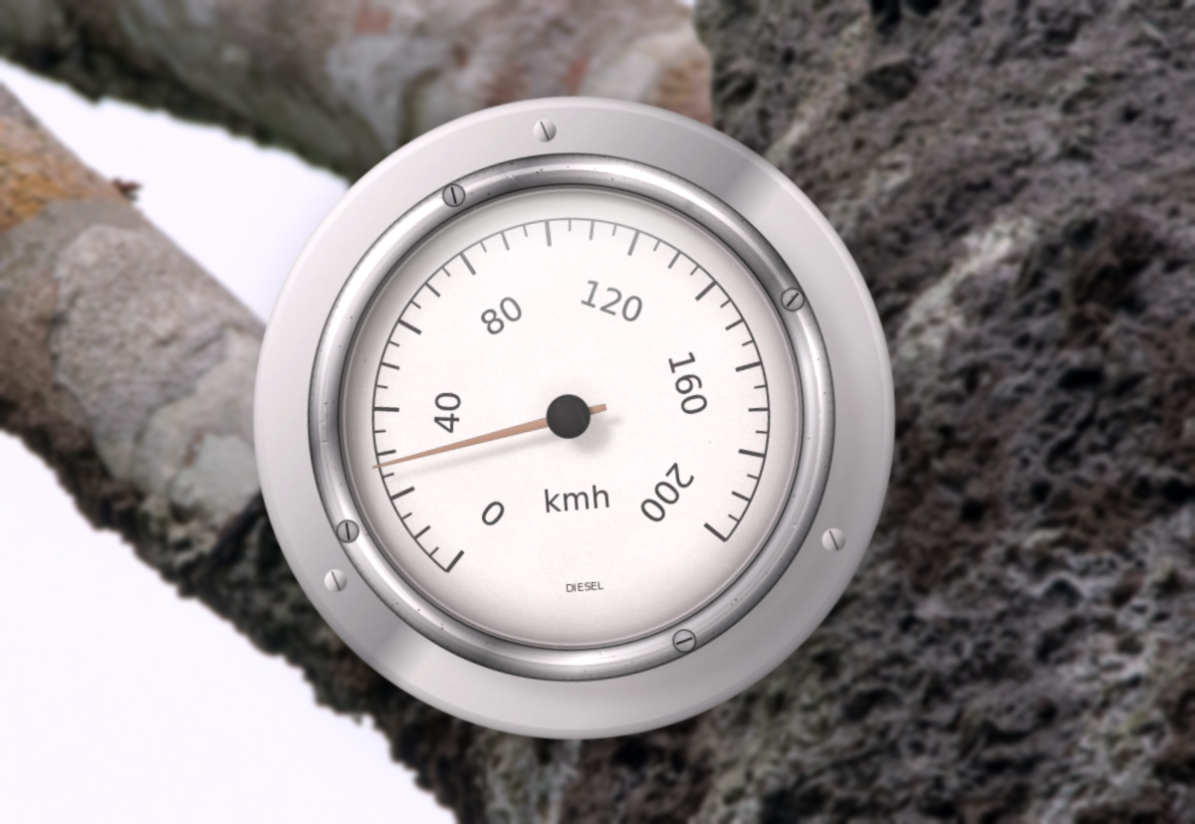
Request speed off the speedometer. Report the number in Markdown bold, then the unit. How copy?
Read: **27.5** km/h
